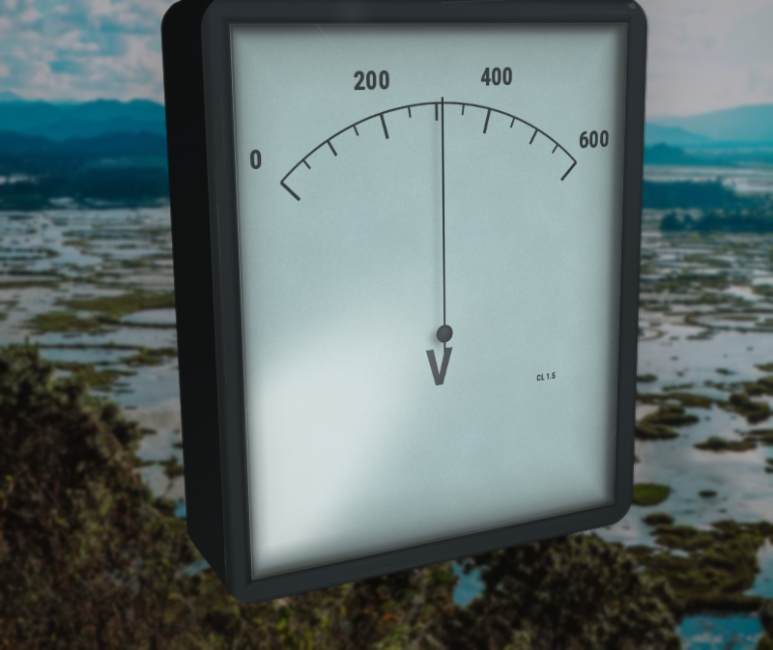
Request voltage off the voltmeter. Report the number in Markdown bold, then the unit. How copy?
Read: **300** V
